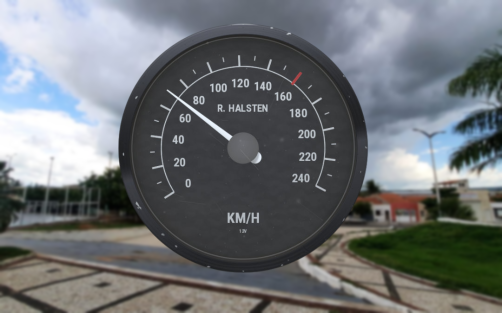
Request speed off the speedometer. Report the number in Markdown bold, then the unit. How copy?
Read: **70** km/h
